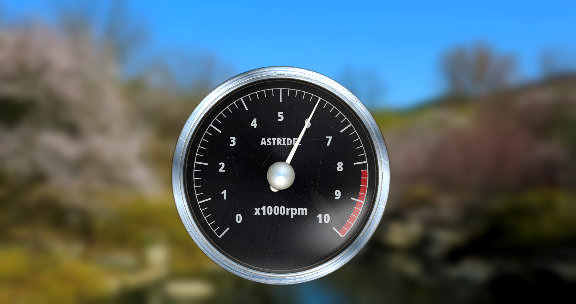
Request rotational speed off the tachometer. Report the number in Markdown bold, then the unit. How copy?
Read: **6000** rpm
